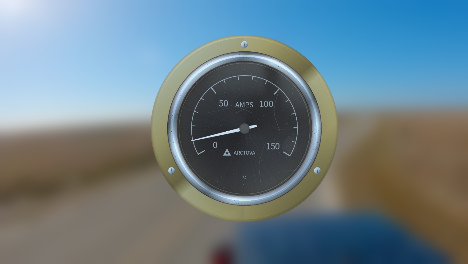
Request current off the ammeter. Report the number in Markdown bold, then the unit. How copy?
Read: **10** A
